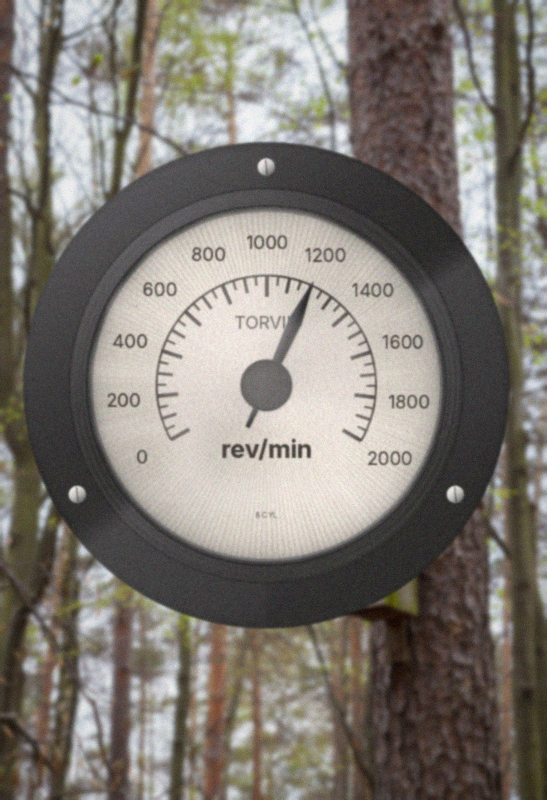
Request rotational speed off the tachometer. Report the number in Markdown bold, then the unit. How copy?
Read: **1200** rpm
